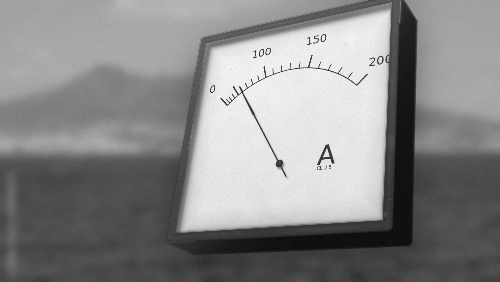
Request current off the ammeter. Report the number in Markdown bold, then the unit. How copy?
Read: **60** A
